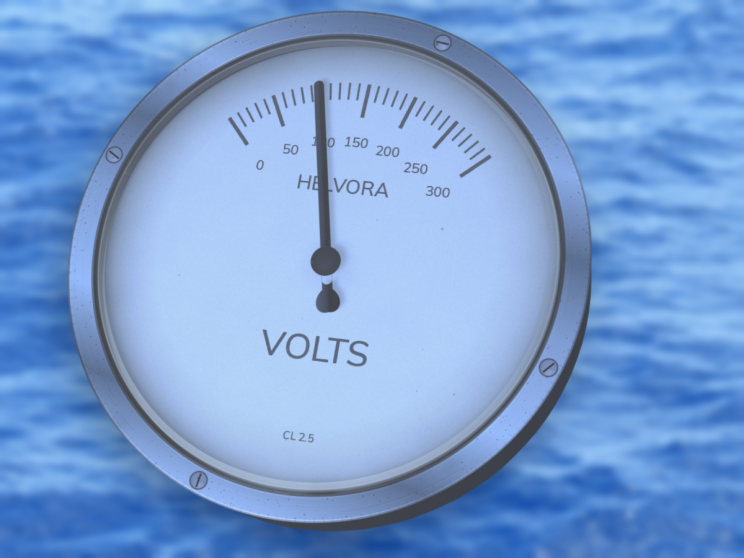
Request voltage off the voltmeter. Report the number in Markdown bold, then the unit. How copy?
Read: **100** V
